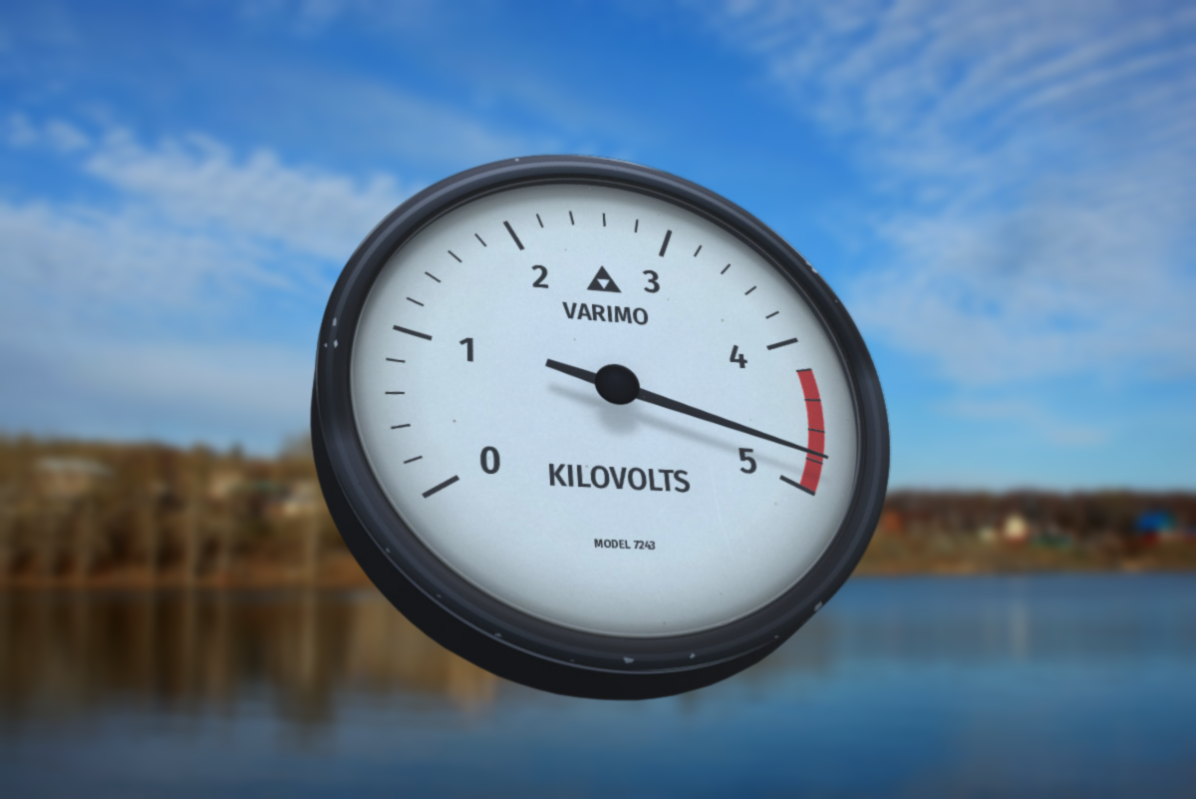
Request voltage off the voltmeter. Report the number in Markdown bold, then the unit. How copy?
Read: **4.8** kV
